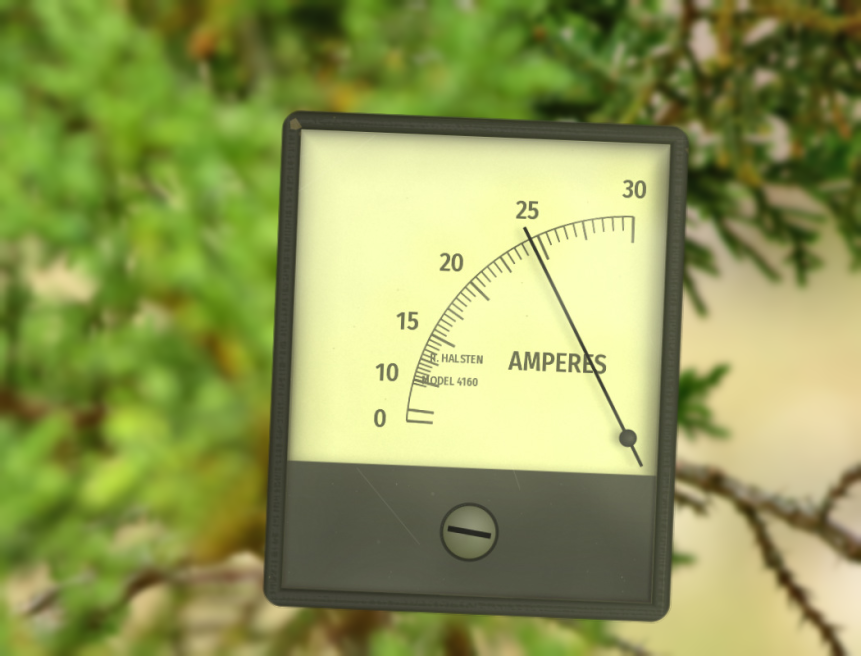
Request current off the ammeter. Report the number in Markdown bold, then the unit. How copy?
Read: **24.5** A
